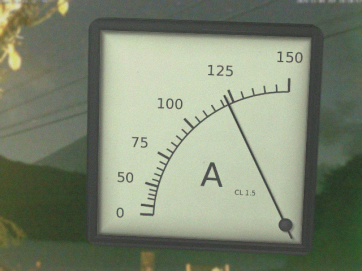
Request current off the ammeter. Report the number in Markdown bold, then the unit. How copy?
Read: **122.5** A
